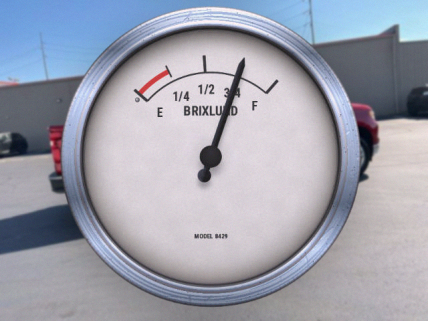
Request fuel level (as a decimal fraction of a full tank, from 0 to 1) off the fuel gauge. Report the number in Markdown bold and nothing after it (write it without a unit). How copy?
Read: **0.75**
